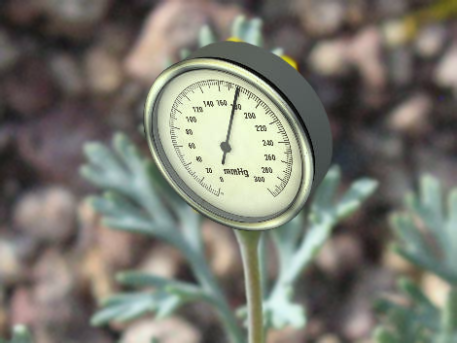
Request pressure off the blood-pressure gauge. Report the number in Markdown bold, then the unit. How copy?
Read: **180** mmHg
